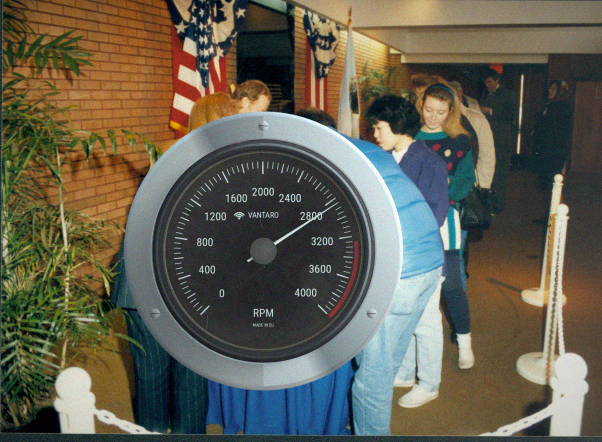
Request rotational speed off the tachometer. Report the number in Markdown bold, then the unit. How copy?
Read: **2850** rpm
